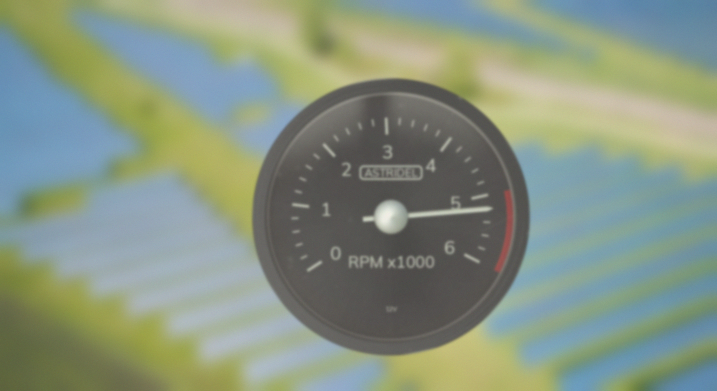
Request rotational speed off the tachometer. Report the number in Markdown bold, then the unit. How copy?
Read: **5200** rpm
